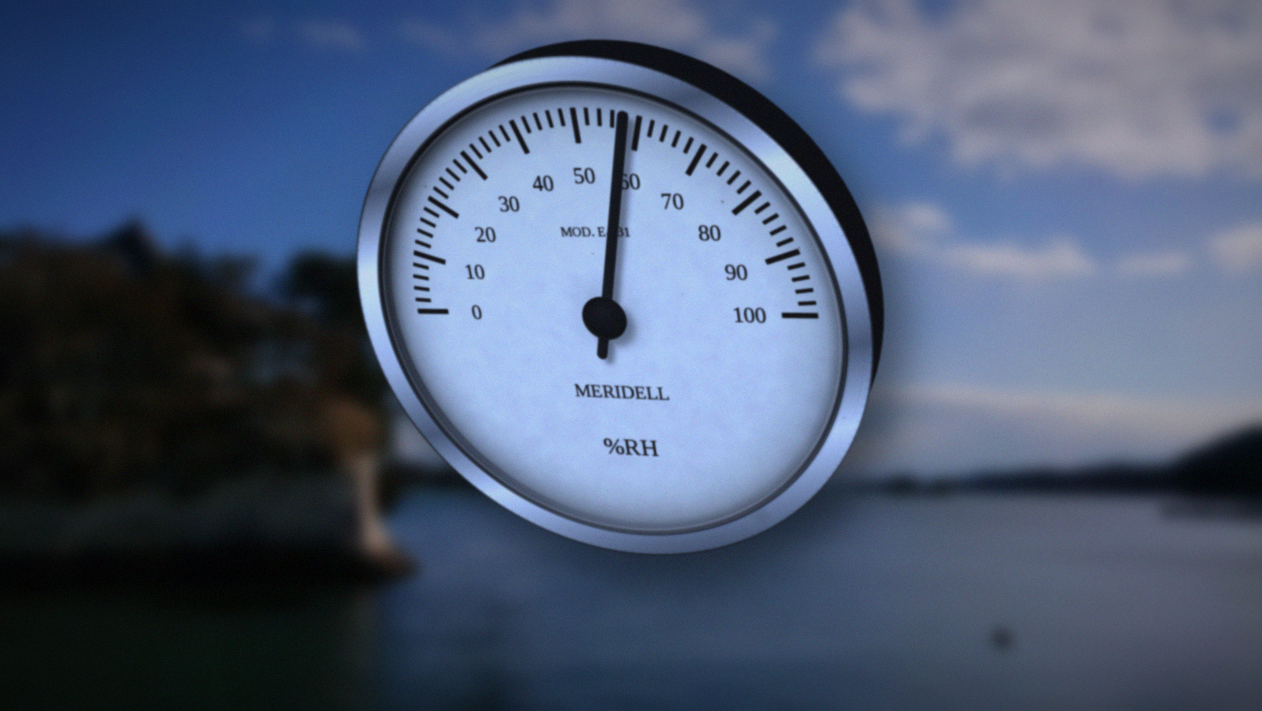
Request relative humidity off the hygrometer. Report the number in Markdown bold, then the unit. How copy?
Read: **58** %
